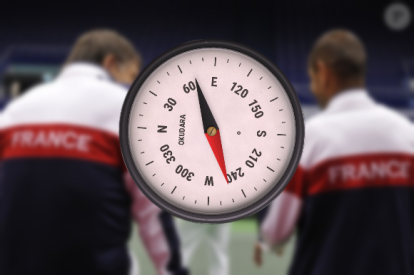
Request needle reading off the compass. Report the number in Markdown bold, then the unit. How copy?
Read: **250** °
